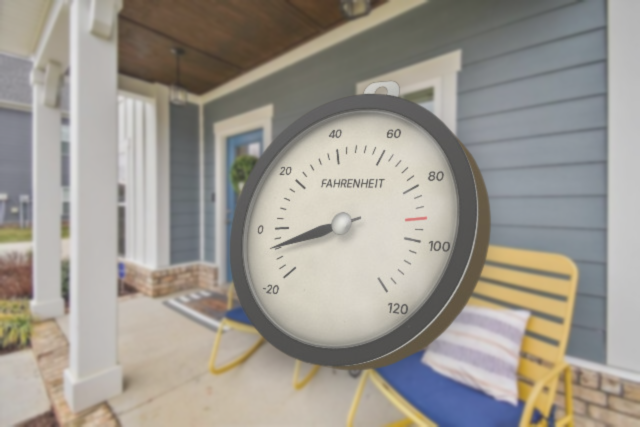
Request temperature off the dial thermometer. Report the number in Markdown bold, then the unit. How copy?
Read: **-8** °F
